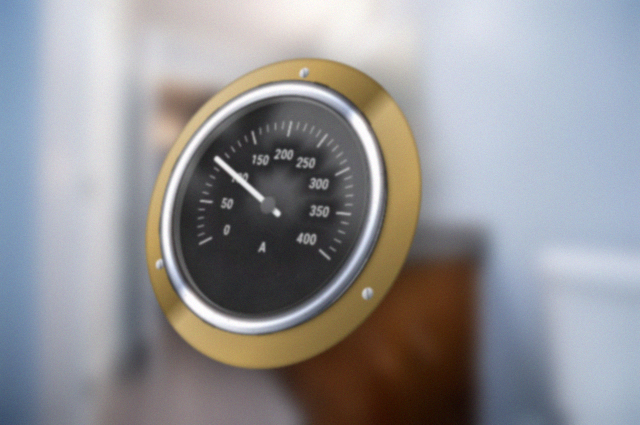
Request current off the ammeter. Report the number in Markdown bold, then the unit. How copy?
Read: **100** A
